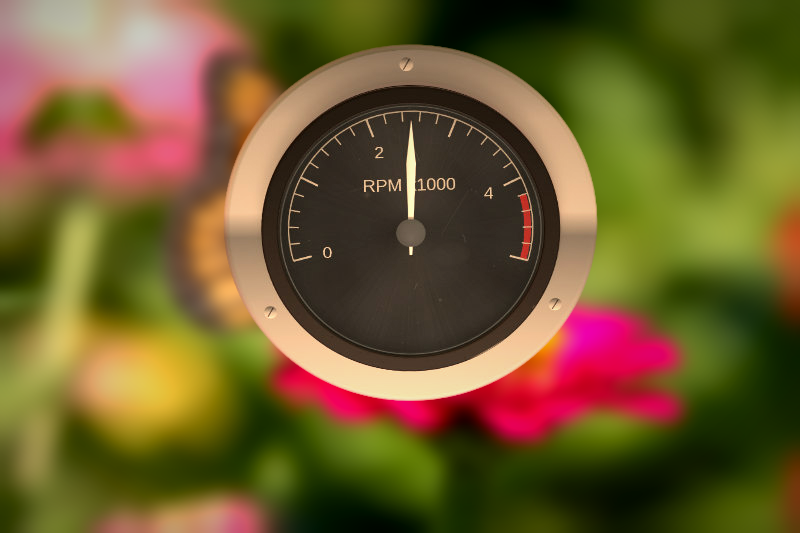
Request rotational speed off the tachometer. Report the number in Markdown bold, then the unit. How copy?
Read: **2500** rpm
